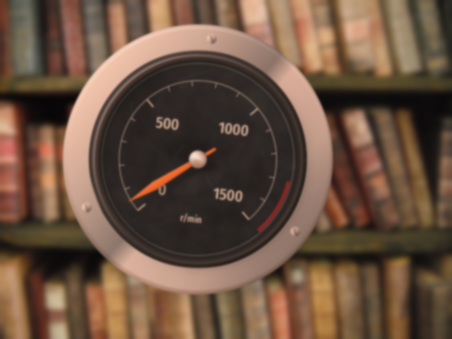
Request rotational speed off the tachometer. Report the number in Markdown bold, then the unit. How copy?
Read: **50** rpm
